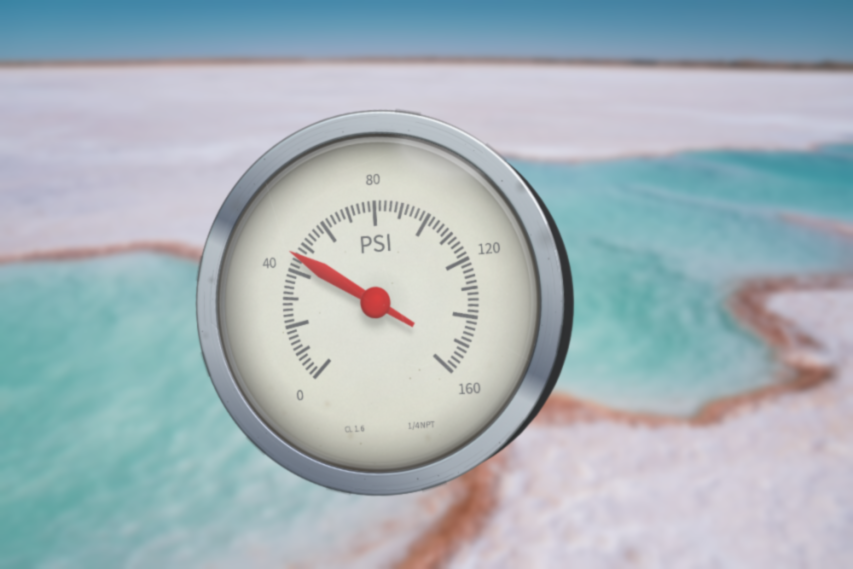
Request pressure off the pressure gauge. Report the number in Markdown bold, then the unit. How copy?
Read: **46** psi
